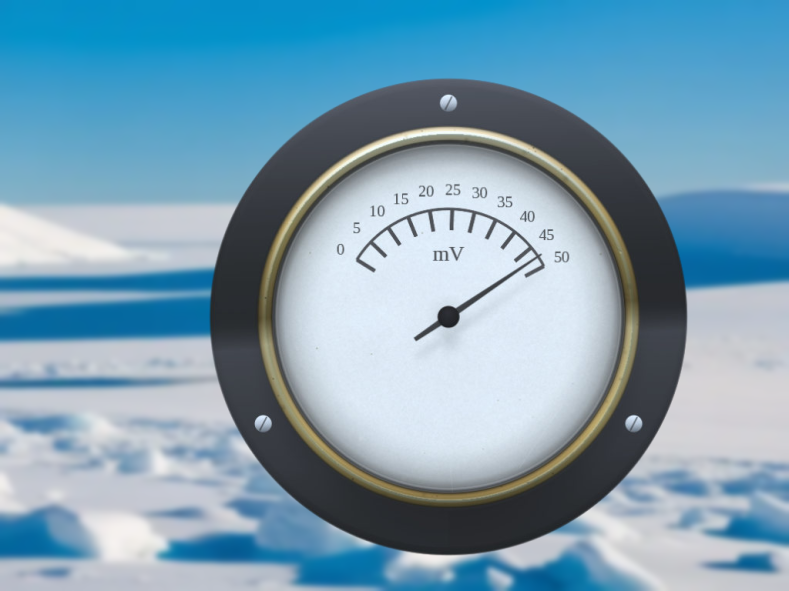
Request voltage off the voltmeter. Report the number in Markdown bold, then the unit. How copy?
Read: **47.5** mV
